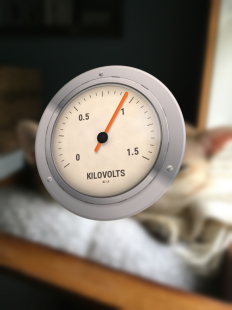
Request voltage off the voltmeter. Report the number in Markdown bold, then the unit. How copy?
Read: **0.95** kV
